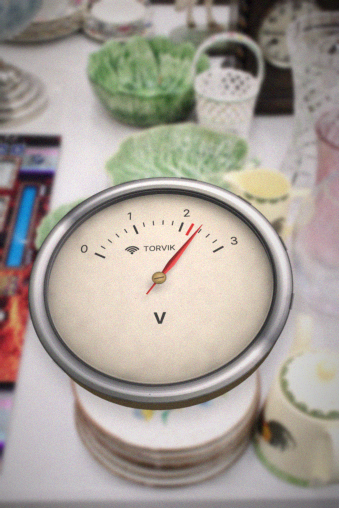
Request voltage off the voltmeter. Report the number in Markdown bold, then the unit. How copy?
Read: **2.4** V
